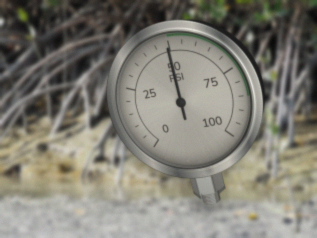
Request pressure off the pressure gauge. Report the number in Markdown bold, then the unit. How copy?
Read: **50** psi
